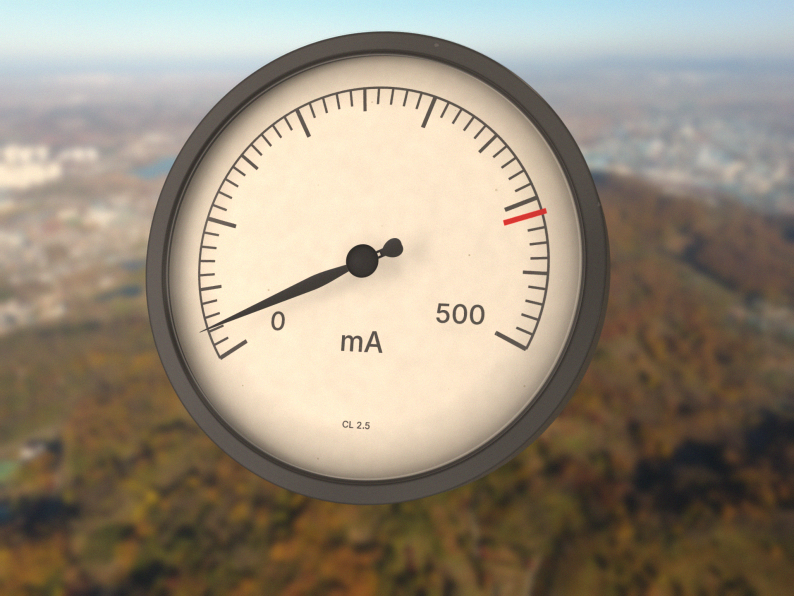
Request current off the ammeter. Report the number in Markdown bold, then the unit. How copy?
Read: **20** mA
